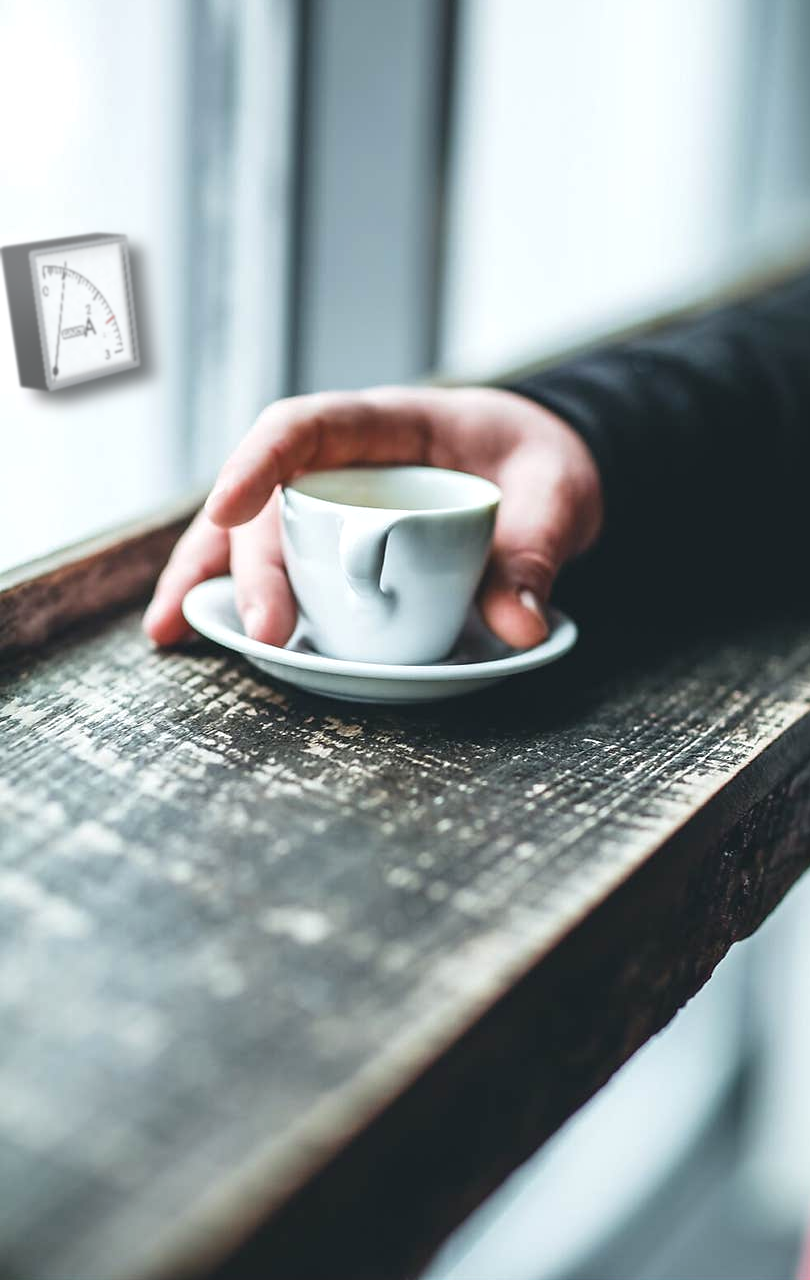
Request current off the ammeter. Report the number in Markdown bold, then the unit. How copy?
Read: **1** A
